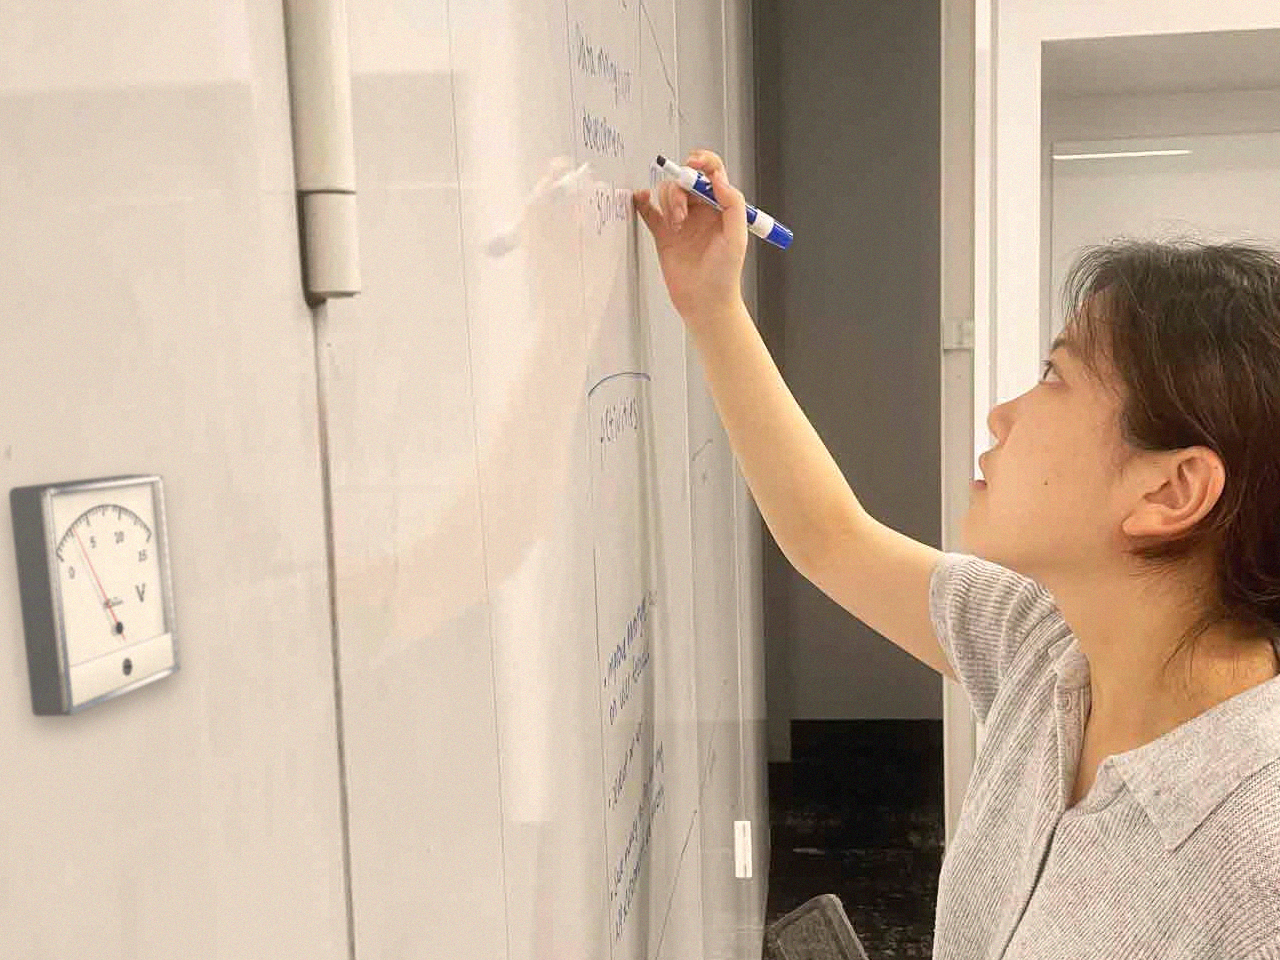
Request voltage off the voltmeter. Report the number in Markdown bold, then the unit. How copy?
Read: **2.5** V
